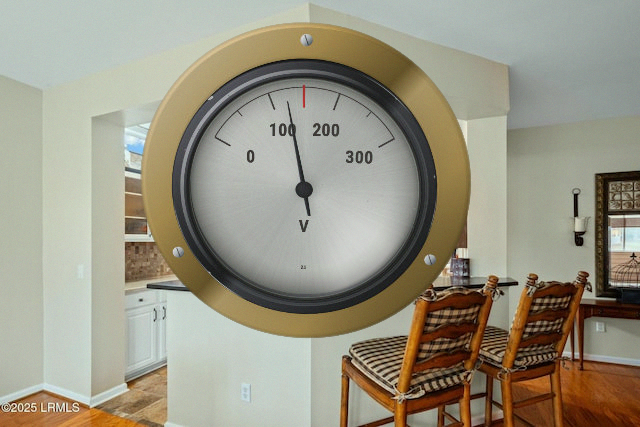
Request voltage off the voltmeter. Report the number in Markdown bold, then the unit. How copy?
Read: **125** V
